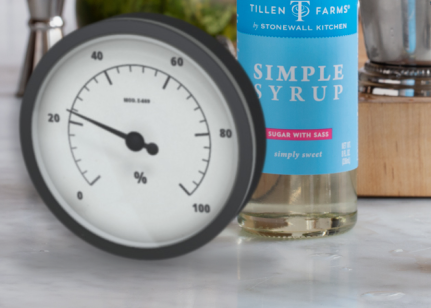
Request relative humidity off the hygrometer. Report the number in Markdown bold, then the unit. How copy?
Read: **24** %
